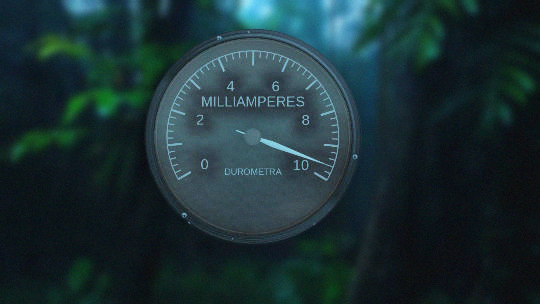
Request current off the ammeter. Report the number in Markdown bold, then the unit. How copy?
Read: **9.6** mA
